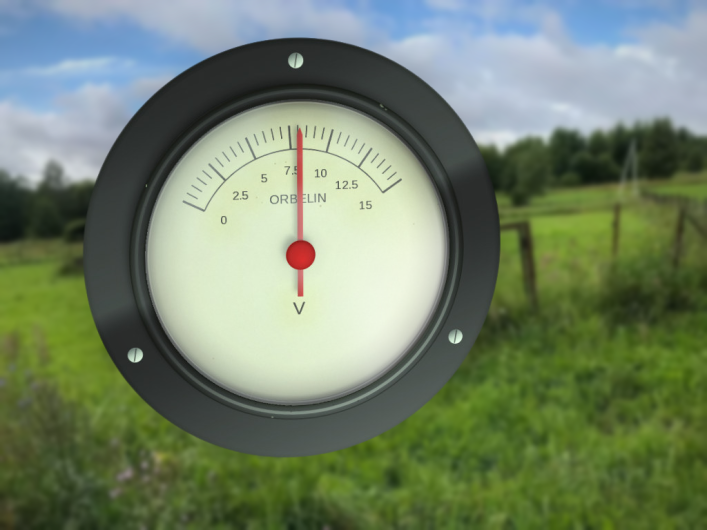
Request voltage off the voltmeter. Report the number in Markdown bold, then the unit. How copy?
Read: **8** V
